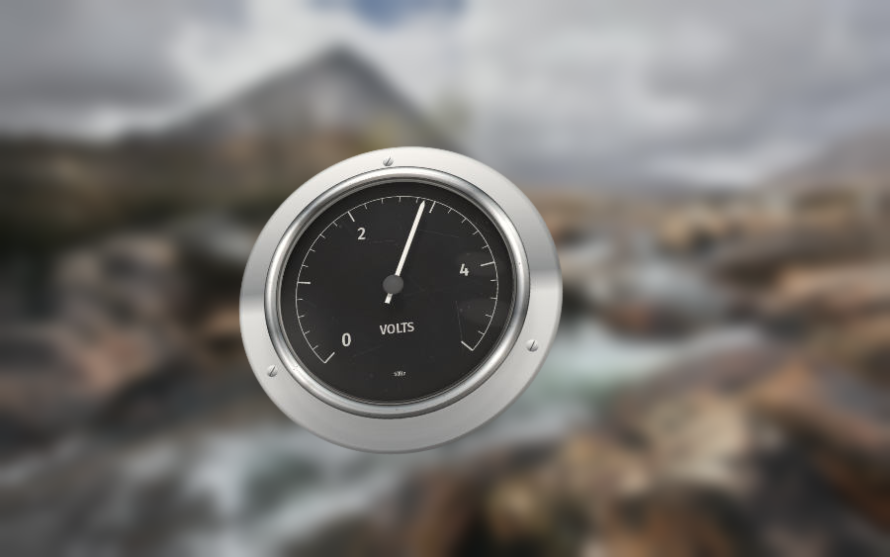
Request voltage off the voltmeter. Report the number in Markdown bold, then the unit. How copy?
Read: **2.9** V
